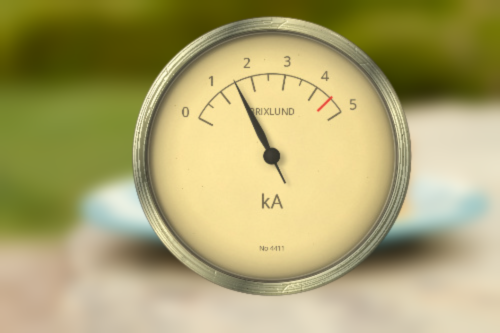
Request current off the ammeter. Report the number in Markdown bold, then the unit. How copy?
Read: **1.5** kA
